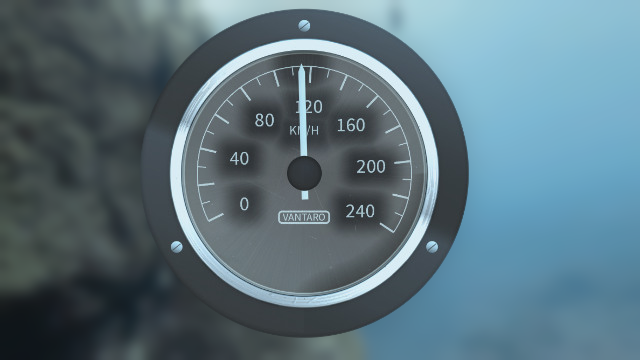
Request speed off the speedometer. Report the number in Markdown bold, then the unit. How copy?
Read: **115** km/h
